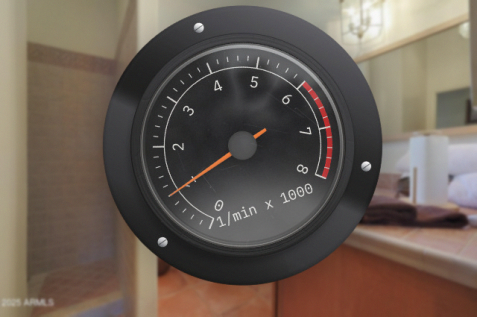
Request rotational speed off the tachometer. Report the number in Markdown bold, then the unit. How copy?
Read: **1000** rpm
